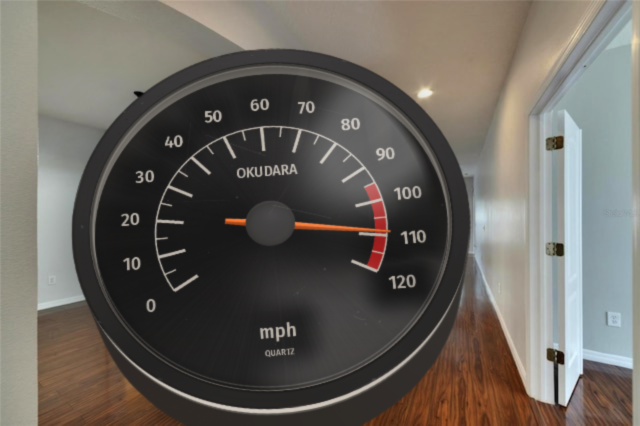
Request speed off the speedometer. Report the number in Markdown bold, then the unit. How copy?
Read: **110** mph
